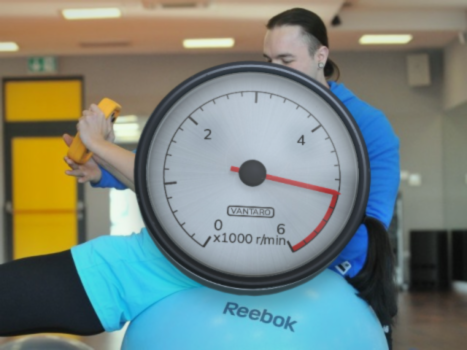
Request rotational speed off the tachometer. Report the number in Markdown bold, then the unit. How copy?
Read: **5000** rpm
